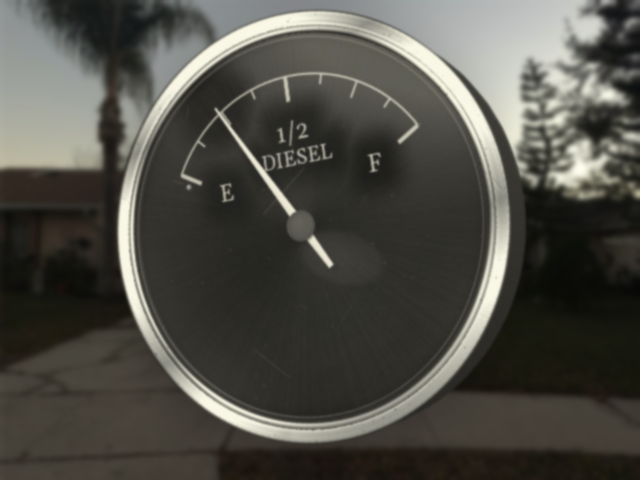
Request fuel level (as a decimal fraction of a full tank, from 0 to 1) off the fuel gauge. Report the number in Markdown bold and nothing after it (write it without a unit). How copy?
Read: **0.25**
